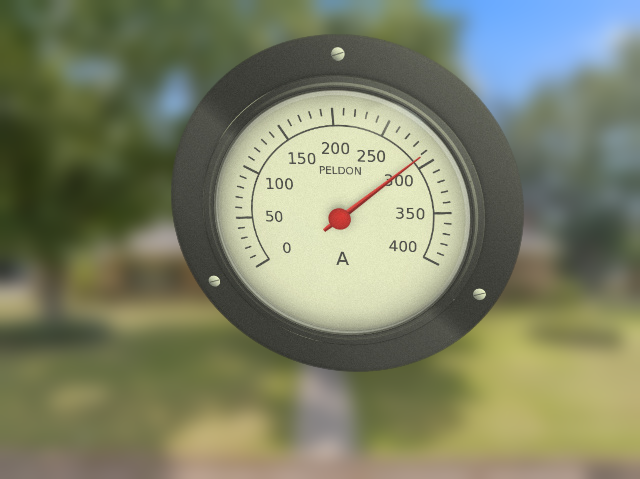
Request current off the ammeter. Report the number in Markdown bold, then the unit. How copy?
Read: **290** A
